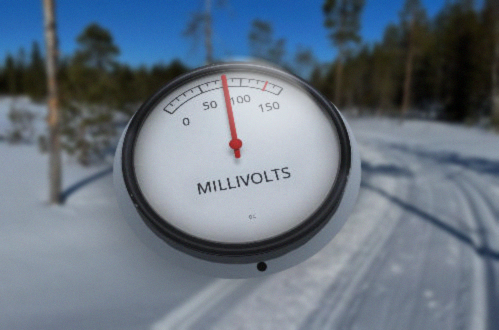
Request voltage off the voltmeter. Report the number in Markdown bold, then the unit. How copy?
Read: **80** mV
